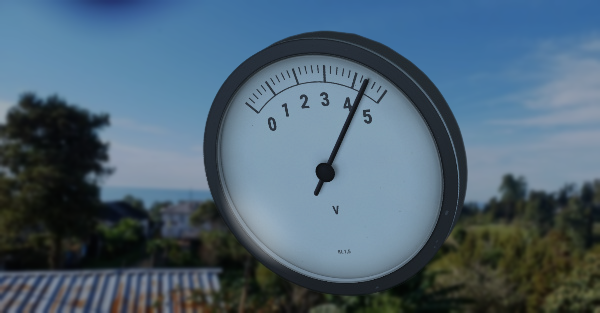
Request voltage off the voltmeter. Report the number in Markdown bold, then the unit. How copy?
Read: **4.4** V
